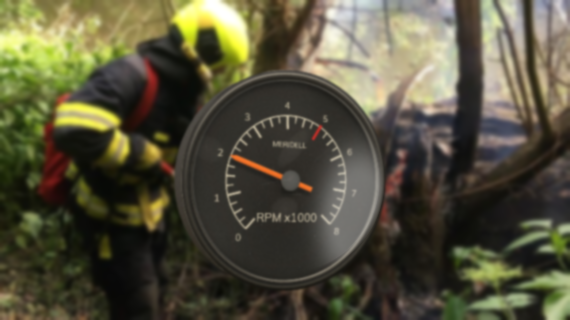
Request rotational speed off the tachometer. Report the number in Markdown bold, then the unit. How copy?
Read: **2000** rpm
